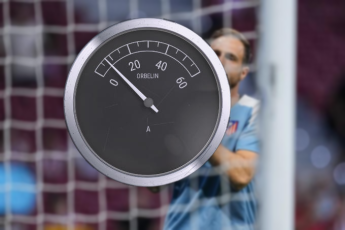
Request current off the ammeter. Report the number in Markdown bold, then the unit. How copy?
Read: **7.5** A
